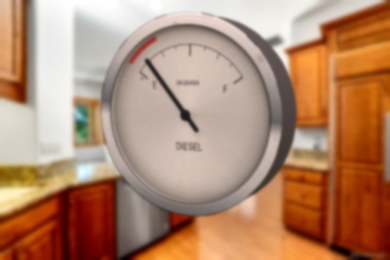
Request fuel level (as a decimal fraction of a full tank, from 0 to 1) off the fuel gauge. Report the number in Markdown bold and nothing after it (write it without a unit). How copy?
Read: **0.125**
